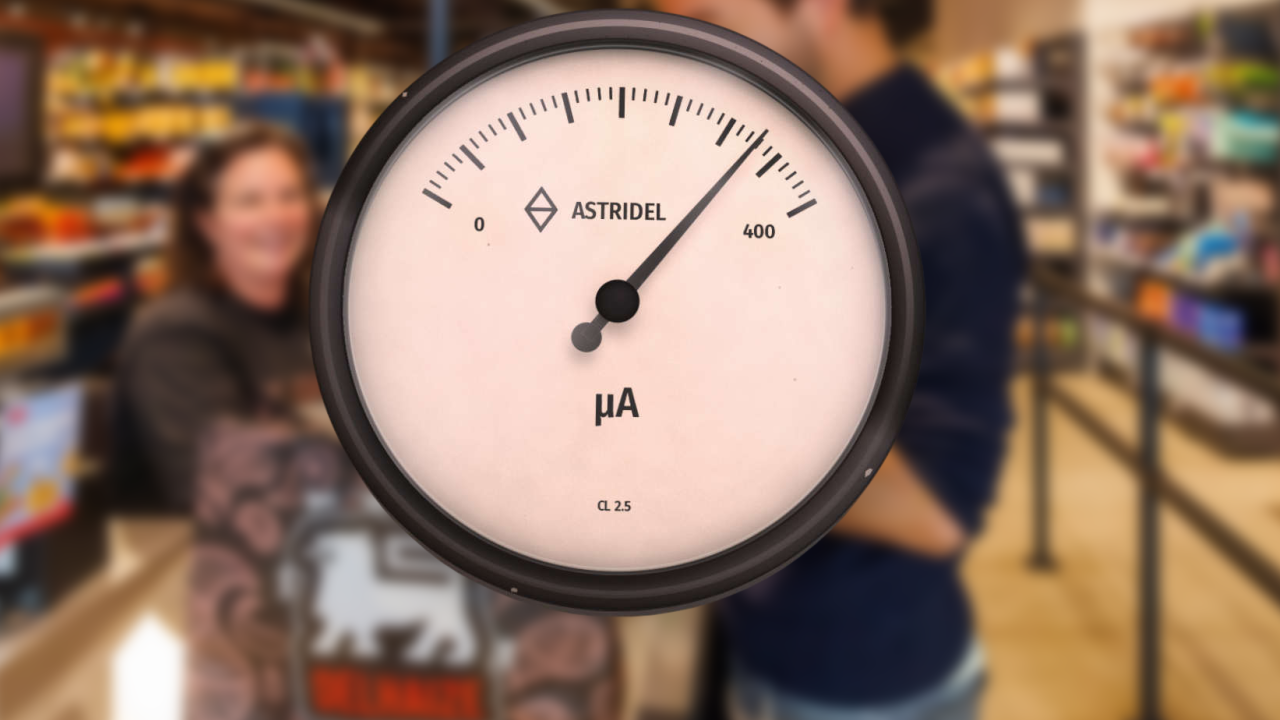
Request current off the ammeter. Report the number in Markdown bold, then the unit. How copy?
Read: **330** µA
